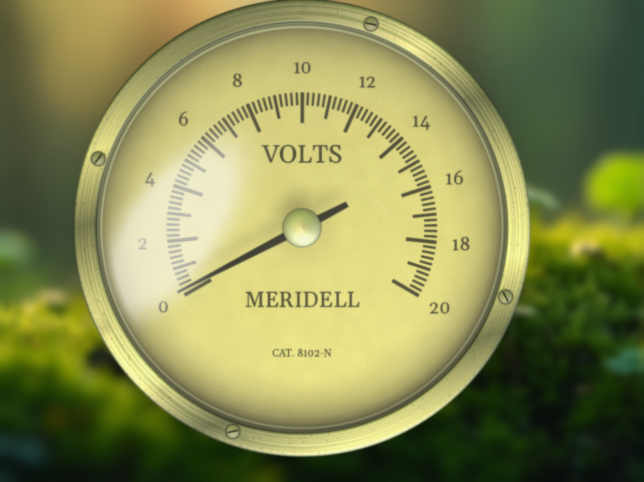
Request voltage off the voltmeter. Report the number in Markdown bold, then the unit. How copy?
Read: **0.2** V
